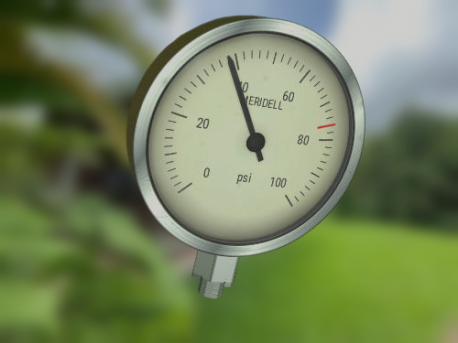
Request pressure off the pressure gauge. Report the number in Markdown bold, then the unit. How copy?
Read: **38** psi
